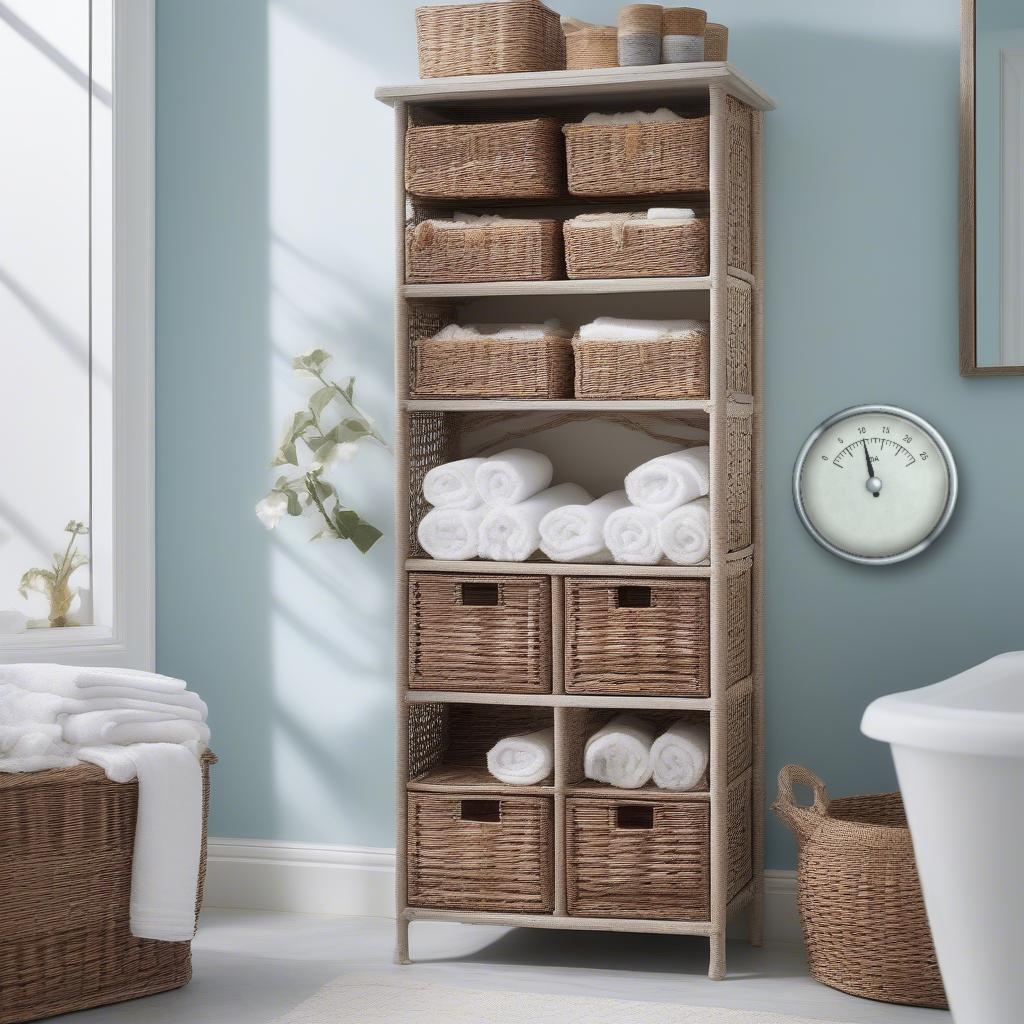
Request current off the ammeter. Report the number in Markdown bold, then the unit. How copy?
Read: **10** mA
